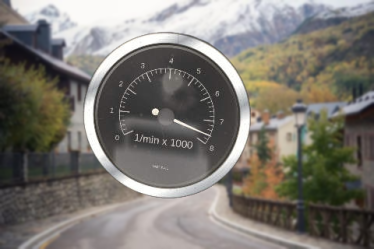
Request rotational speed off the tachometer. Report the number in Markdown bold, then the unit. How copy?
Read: **7600** rpm
